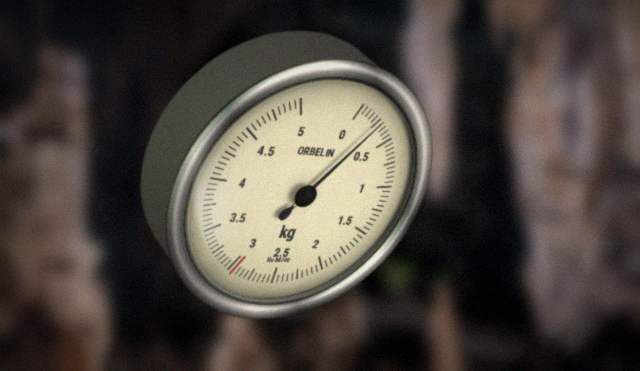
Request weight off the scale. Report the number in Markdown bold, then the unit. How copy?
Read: **0.25** kg
